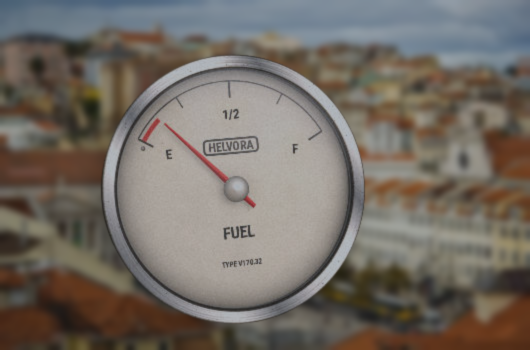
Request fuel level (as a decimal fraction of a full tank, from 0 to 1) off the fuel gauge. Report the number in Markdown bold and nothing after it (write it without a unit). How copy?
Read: **0.125**
